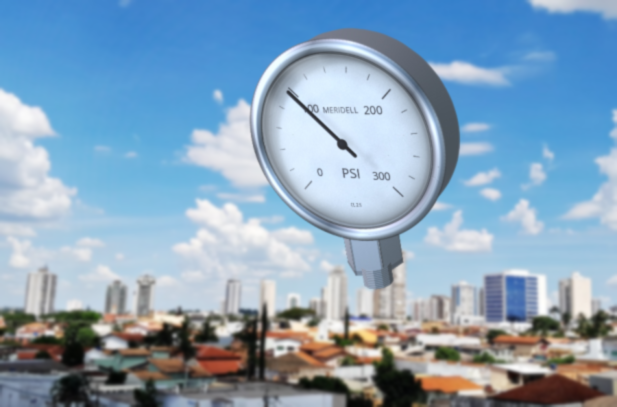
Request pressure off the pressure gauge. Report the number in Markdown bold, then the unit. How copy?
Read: **100** psi
